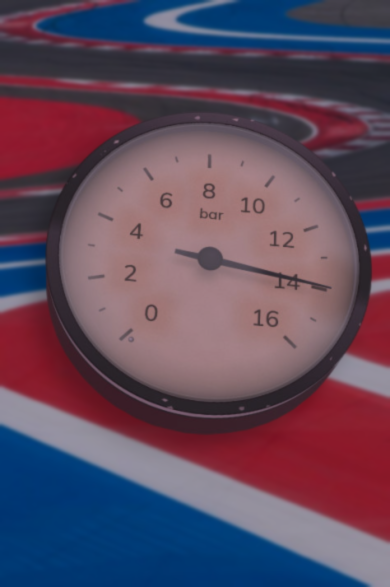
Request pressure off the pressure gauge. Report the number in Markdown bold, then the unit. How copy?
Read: **14** bar
